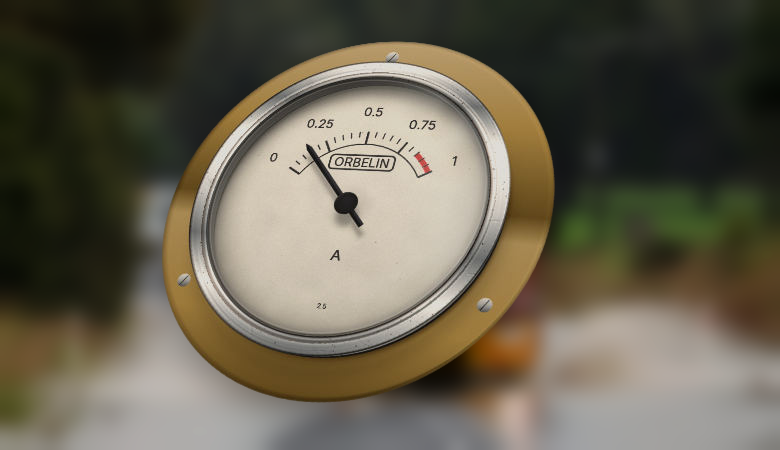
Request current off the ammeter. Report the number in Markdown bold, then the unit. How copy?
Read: **0.15** A
